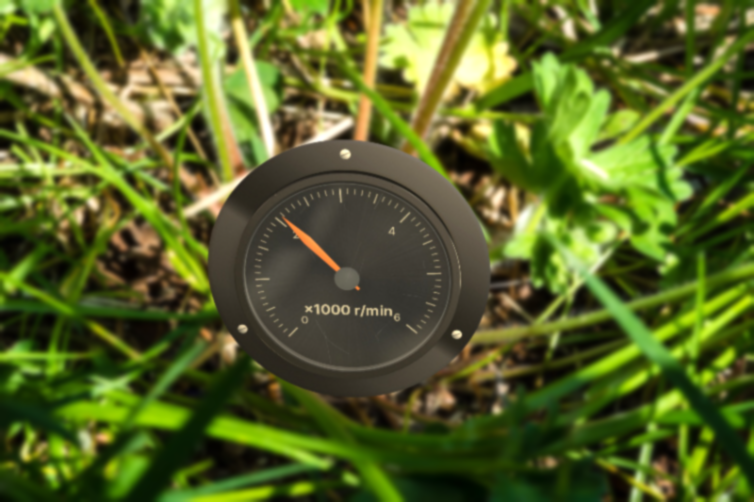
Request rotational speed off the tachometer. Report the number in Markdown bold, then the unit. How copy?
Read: **2100** rpm
